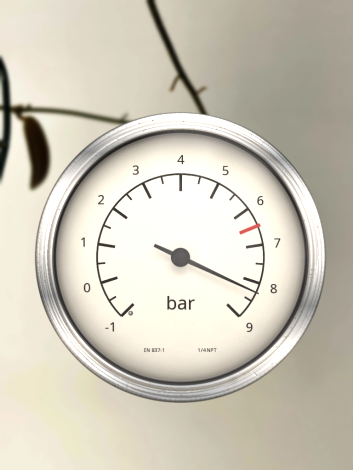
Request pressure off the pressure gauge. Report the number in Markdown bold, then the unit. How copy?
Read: **8.25** bar
